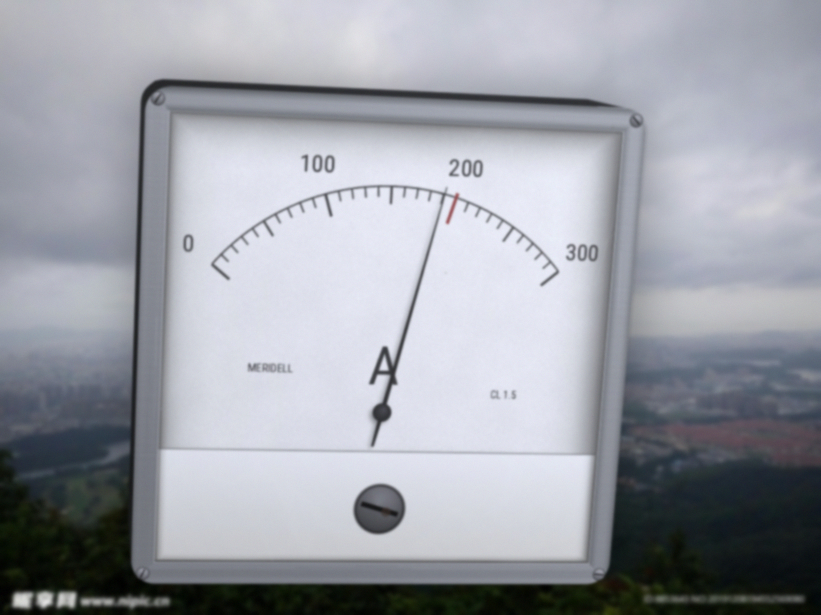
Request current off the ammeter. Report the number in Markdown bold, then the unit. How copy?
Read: **190** A
